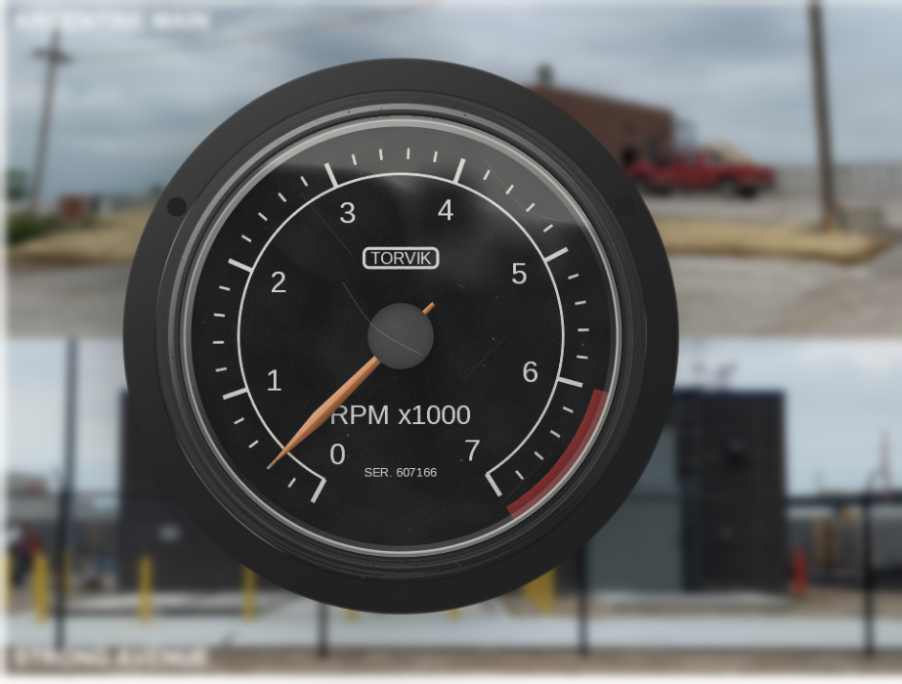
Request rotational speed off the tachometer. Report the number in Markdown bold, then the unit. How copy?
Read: **400** rpm
